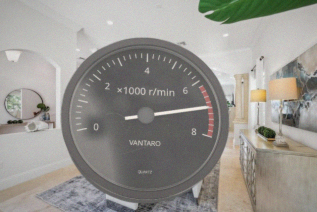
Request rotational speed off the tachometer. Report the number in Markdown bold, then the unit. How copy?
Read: **7000** rpm
